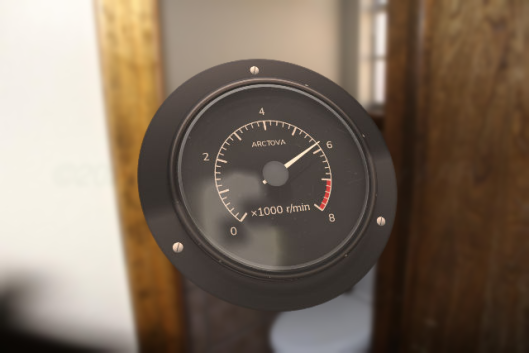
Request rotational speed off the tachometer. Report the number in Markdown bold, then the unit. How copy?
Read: **5800** rpm
